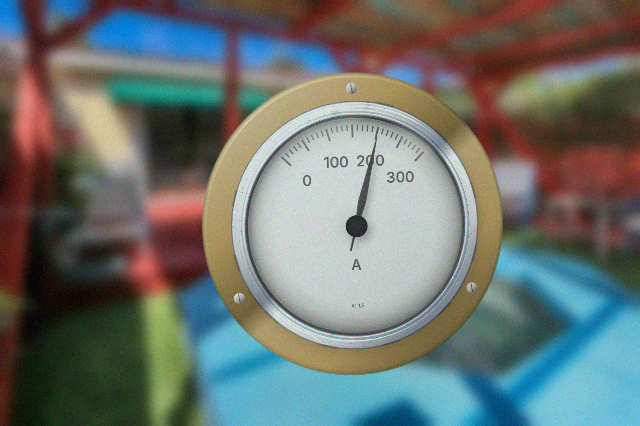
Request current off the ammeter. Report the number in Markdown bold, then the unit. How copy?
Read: **200** A
